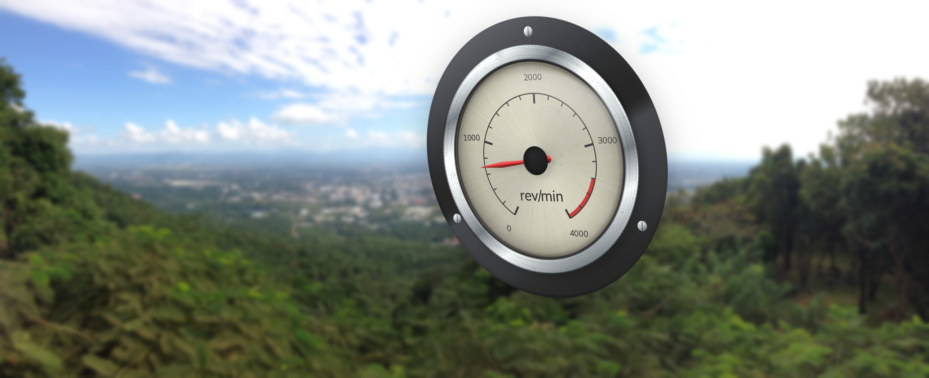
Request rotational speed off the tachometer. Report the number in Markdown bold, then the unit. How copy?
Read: **700** rpm
